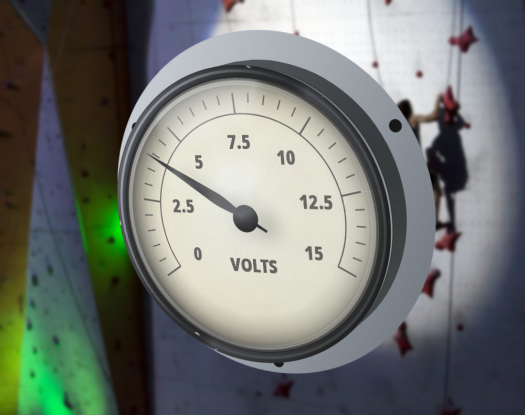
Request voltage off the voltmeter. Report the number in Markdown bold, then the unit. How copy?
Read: **4** V
